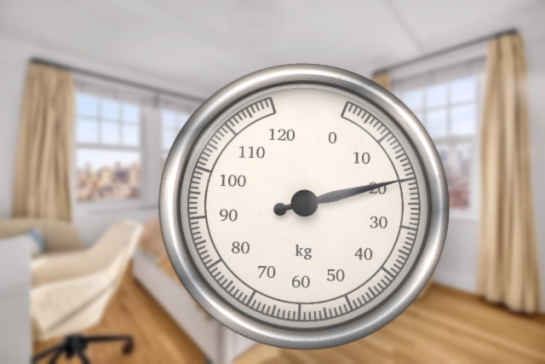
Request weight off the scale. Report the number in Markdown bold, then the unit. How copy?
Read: **20** kg
